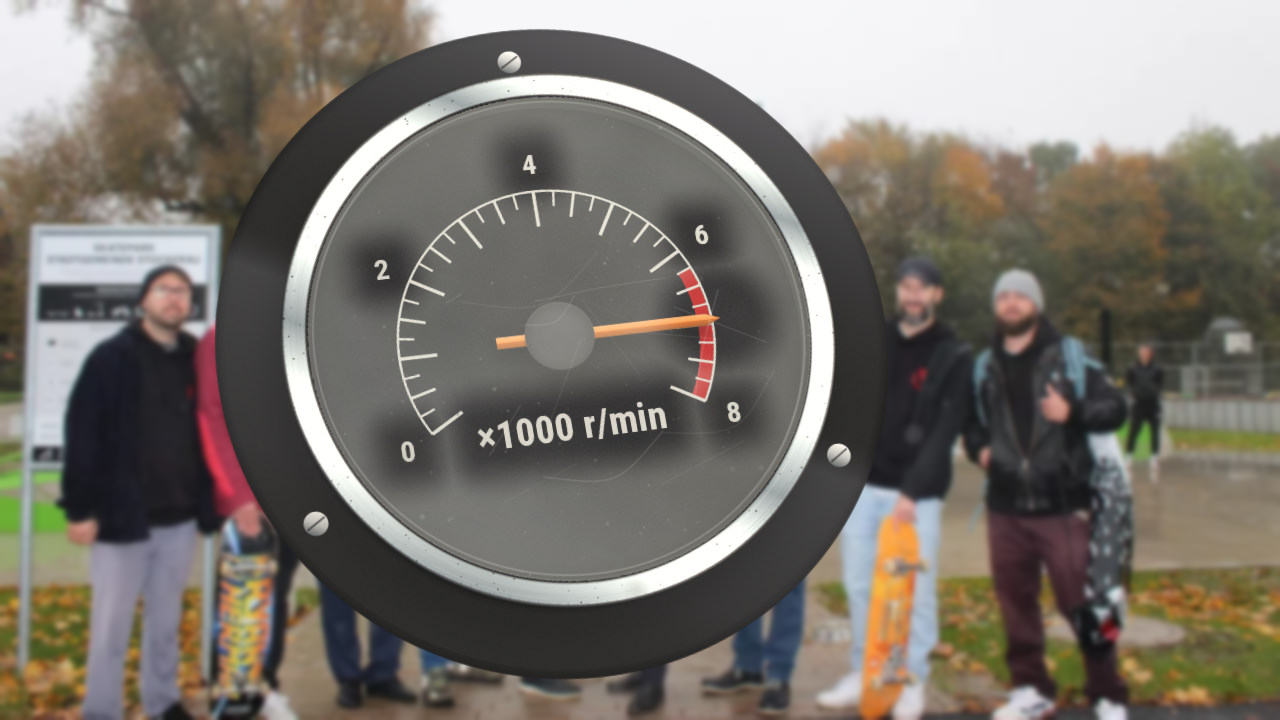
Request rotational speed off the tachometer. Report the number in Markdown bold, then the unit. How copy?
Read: **7000** rpm
